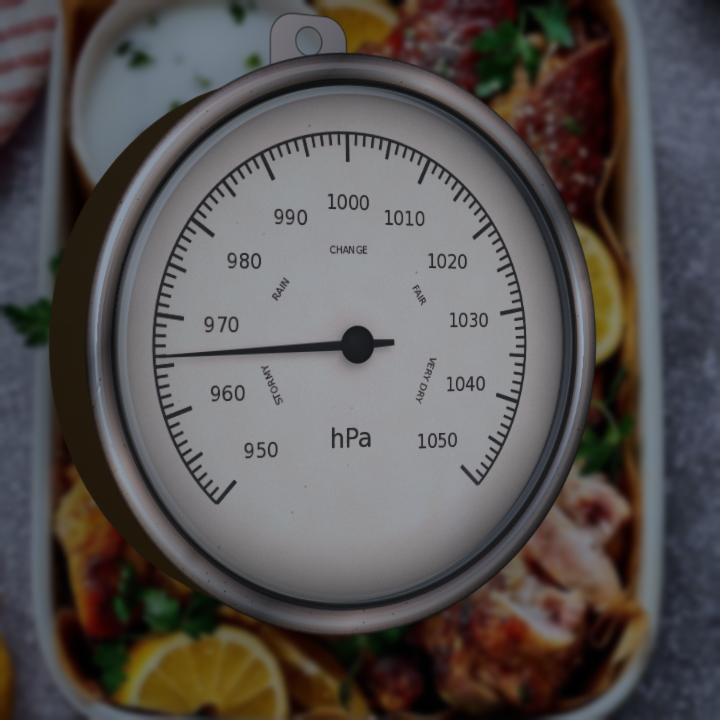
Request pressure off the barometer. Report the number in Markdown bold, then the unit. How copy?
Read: **966** hPa
